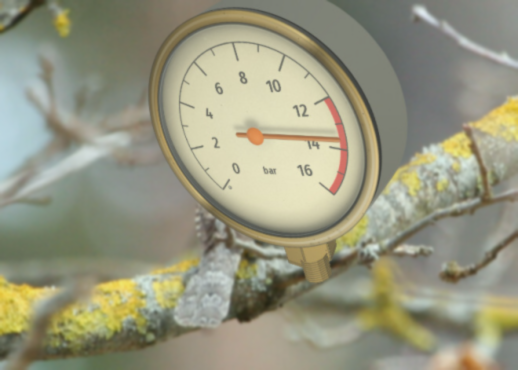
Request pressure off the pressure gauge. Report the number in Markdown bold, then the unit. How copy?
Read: **13.5** bar
